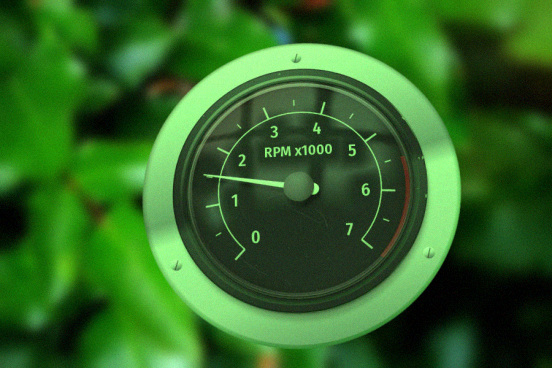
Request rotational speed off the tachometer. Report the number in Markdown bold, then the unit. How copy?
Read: **1500** rpm
